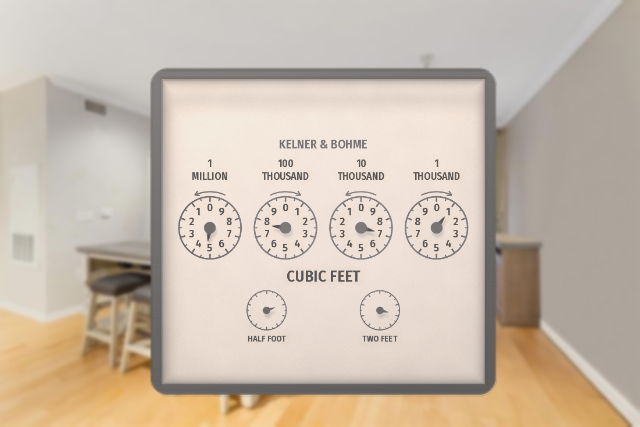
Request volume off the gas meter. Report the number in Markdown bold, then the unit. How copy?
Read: **477100** ft³
